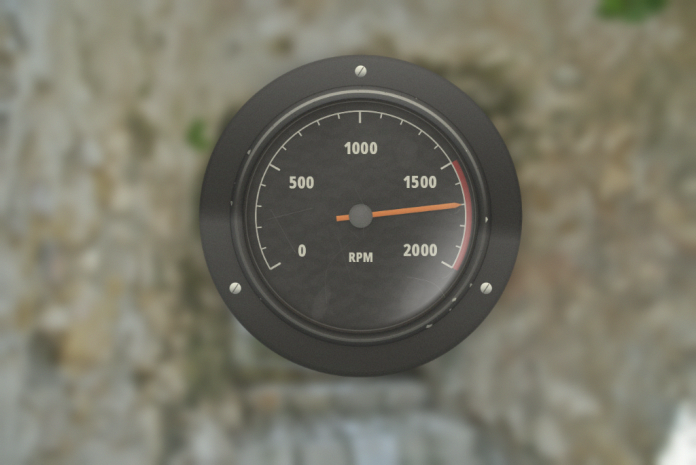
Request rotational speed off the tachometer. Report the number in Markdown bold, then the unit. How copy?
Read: **1700** rpm
